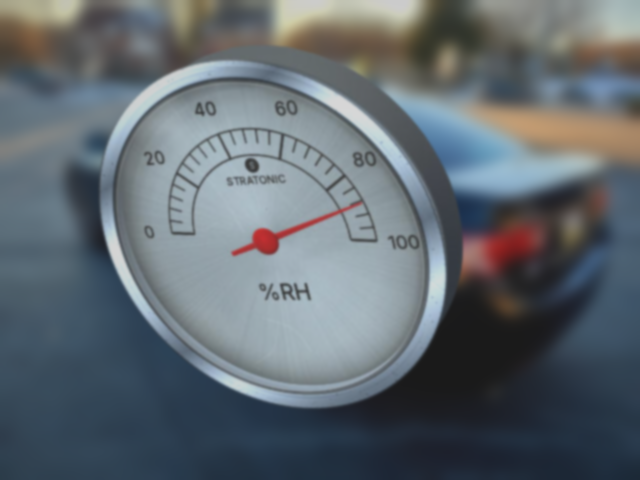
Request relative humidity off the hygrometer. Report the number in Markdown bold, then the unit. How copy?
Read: **88** %
